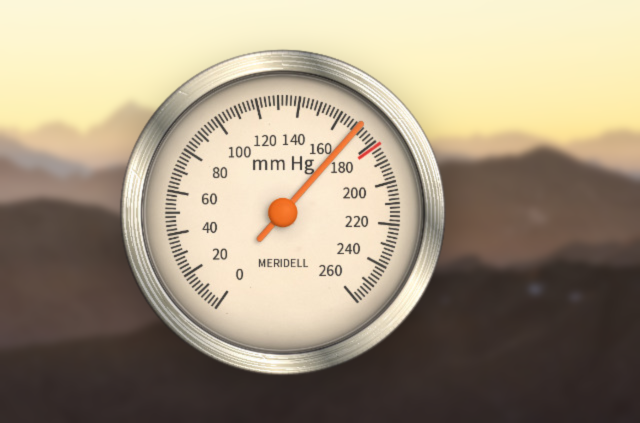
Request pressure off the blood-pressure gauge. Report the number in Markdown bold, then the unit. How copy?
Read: **170** mmHg
